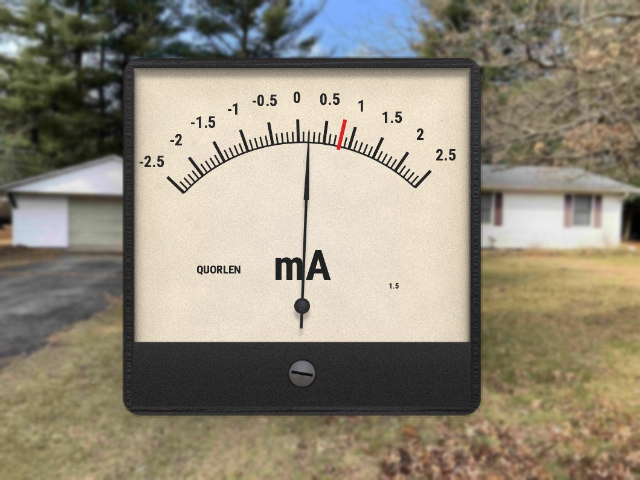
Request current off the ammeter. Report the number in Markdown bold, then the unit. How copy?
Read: **0.2** mA
